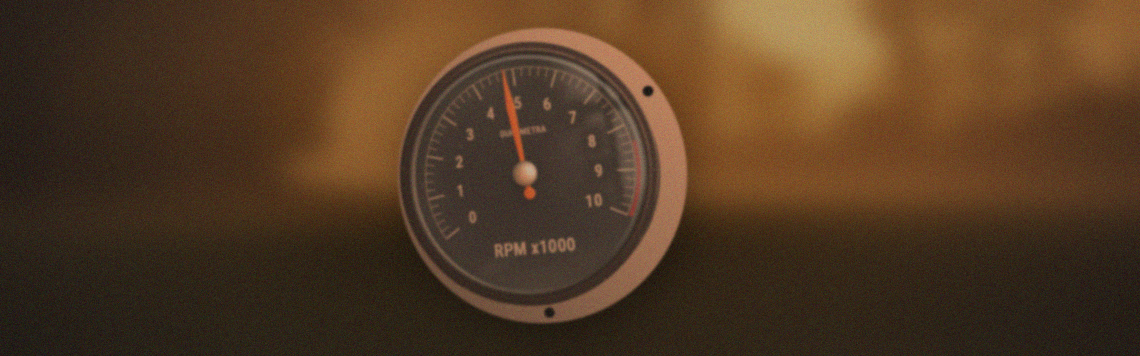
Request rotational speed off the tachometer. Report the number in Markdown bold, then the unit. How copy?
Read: **4800** rpm
